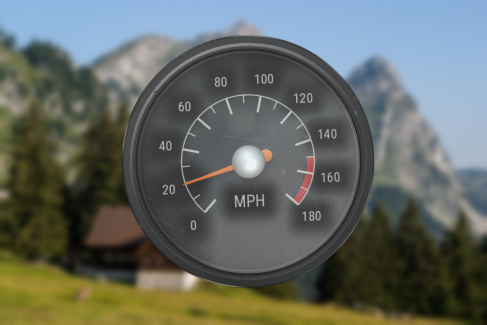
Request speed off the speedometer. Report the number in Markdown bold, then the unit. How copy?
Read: **20** mph
